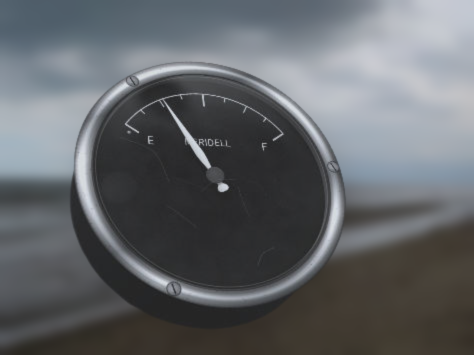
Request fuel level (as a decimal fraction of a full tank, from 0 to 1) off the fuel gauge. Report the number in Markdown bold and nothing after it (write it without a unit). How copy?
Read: **0.25**
